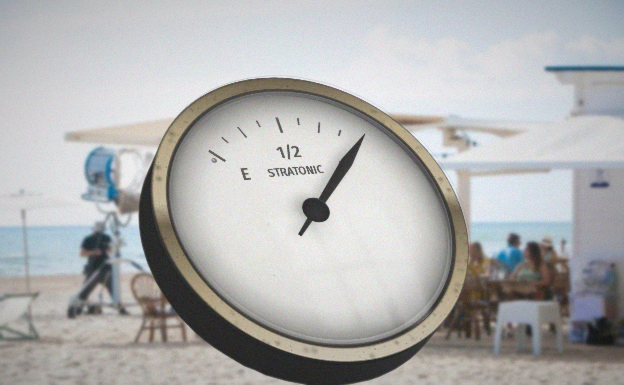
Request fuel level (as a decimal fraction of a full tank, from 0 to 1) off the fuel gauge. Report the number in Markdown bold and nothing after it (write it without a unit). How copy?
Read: **1**
